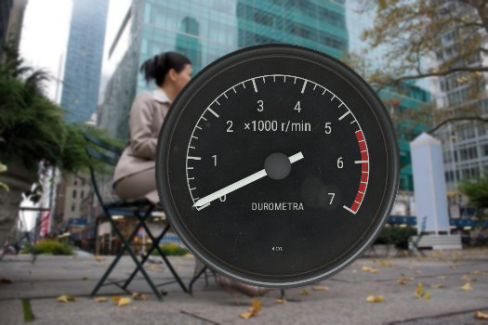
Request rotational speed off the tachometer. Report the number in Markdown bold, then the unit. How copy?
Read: **100** rpm
